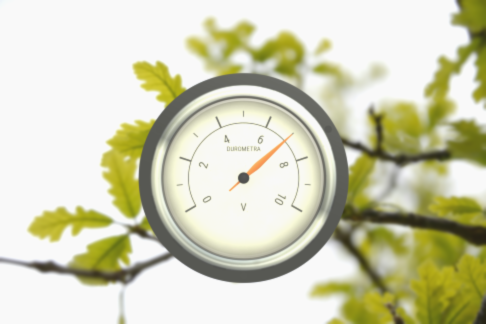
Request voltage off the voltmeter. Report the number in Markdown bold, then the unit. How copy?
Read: **7** V
